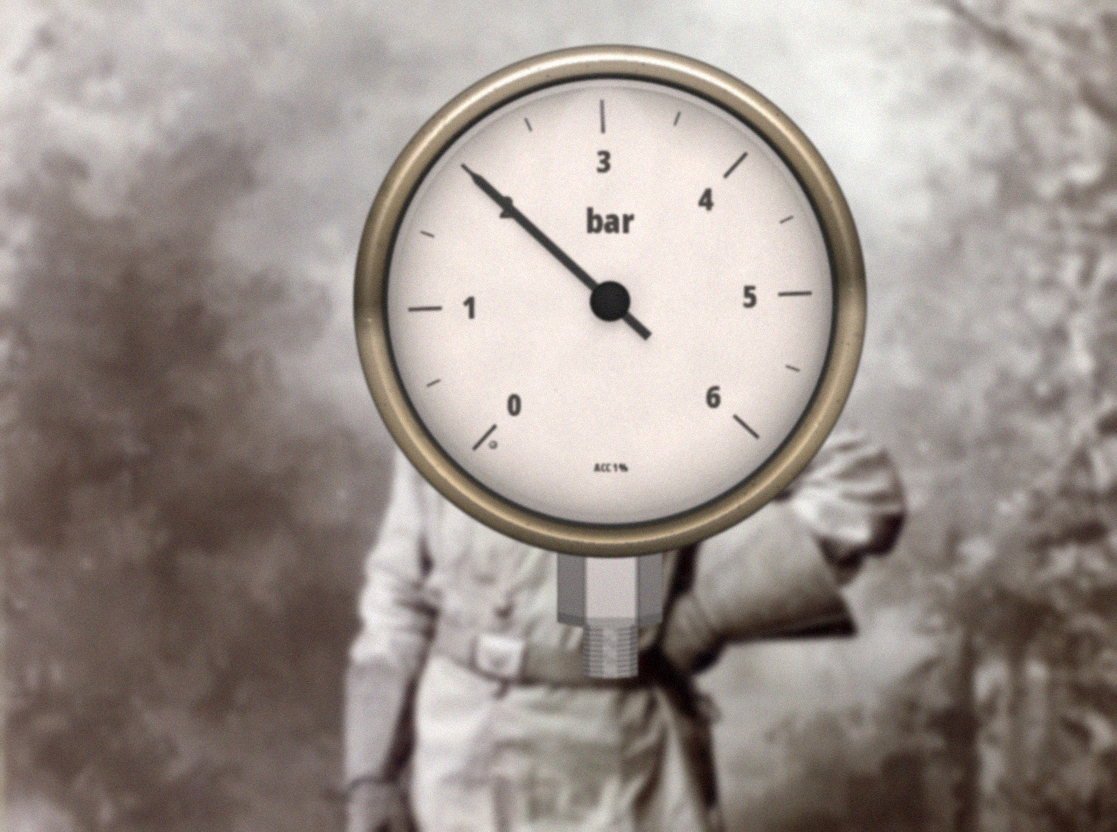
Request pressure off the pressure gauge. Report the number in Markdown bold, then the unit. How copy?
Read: **2** bar
